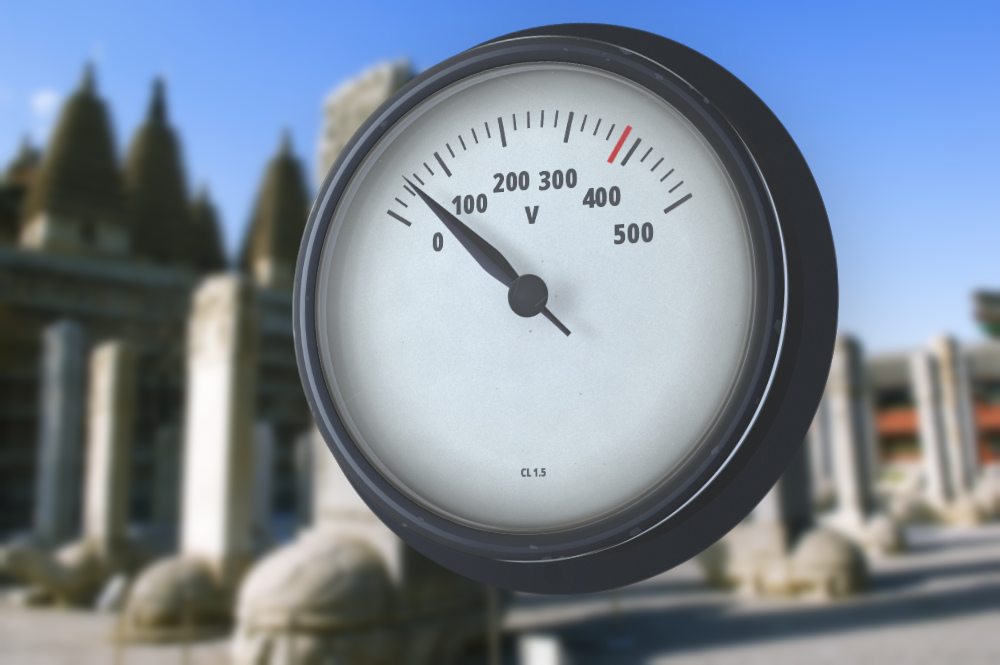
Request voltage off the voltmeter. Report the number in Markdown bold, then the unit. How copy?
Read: **50** V
